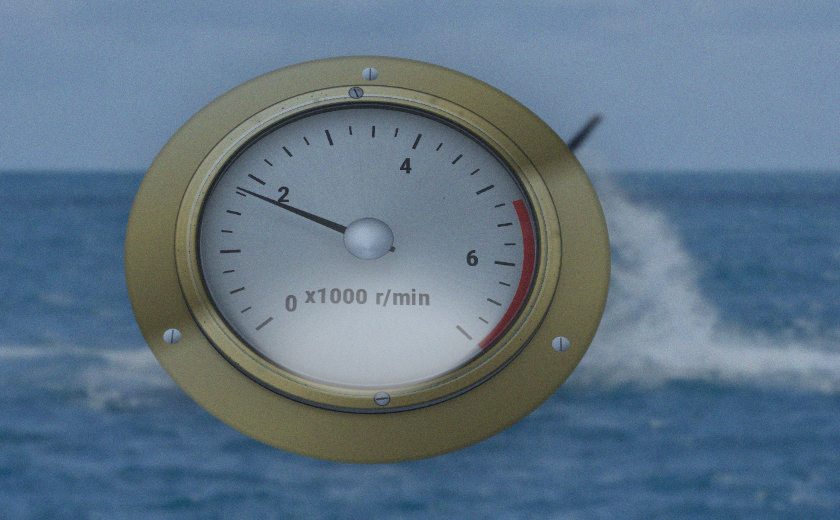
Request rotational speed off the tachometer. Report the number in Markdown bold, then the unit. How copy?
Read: **1750** rpm
